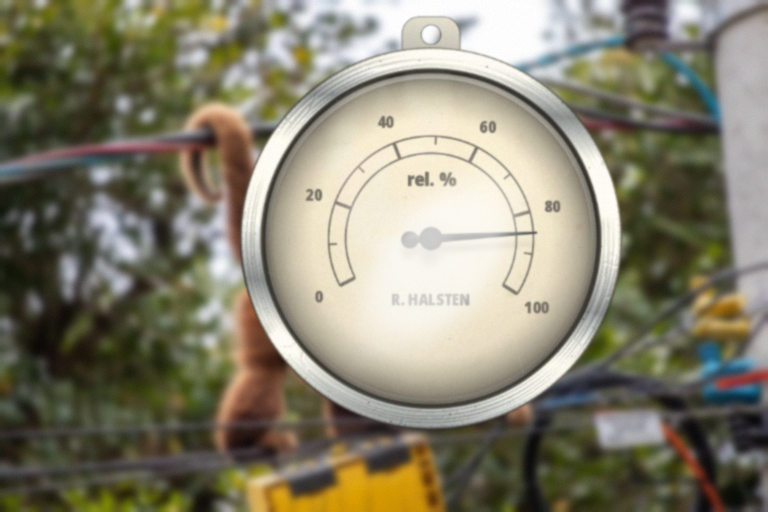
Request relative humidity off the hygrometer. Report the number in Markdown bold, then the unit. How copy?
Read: **85** %
